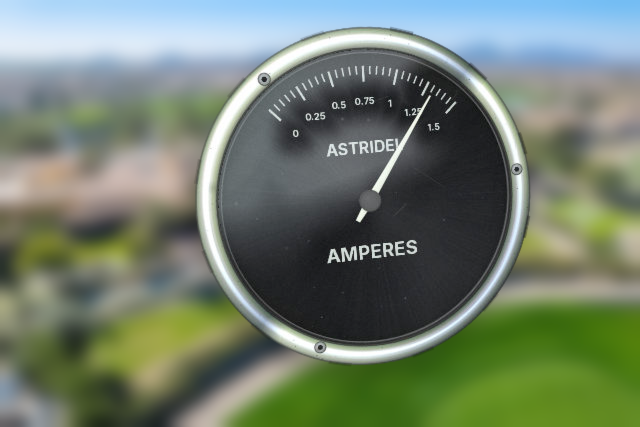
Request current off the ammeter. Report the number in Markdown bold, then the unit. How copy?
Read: **1.3** A
